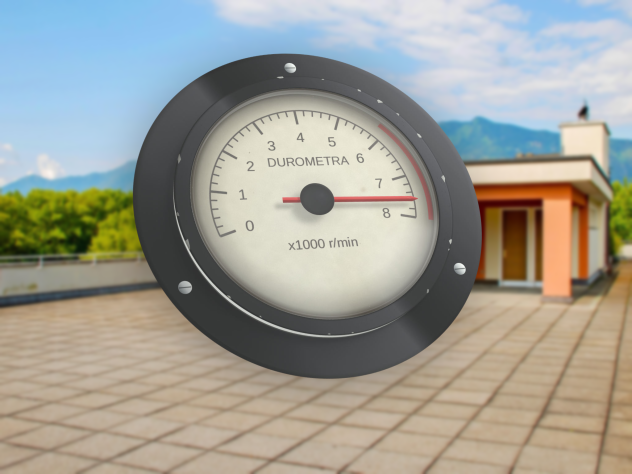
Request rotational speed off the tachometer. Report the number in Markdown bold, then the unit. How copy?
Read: **7600** rpm
